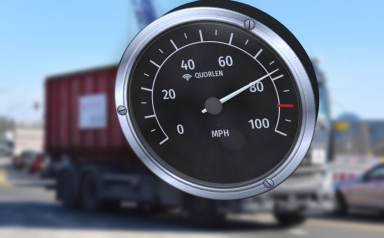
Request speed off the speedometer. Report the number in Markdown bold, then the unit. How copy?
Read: **77.5** mph
